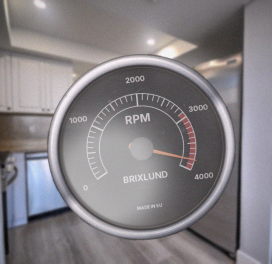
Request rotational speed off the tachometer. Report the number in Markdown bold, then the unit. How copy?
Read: **3800** rpm
